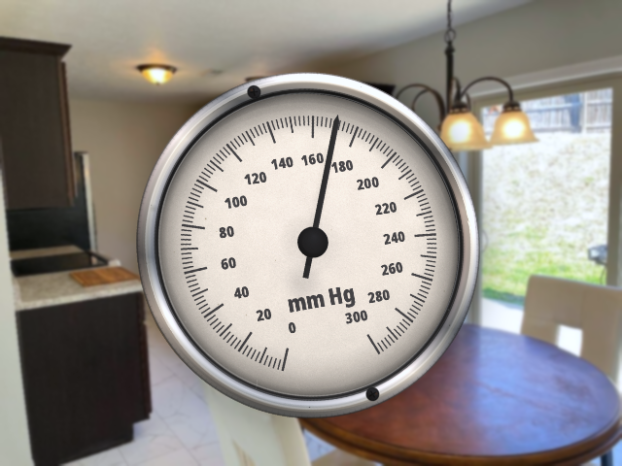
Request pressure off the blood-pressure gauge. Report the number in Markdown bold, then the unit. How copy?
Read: **170** mmHg
